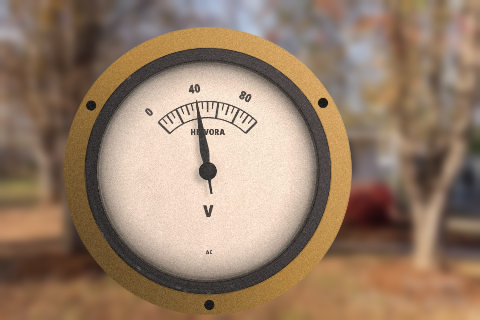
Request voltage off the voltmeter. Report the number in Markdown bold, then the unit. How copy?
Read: **40** V
